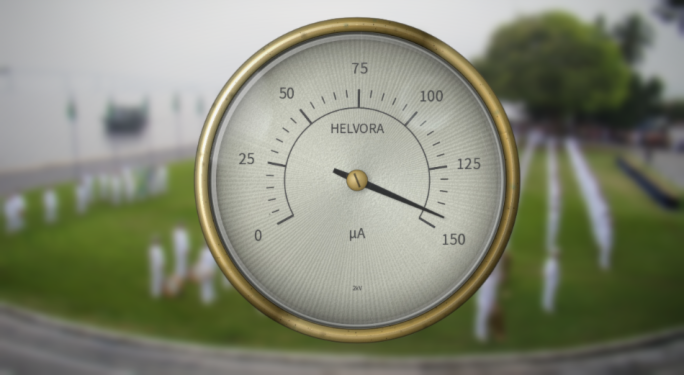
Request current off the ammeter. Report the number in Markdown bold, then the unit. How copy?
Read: **145** µA
